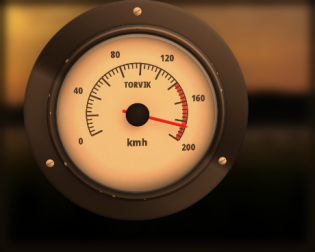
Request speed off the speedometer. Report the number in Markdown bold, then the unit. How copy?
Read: **184** km/h
